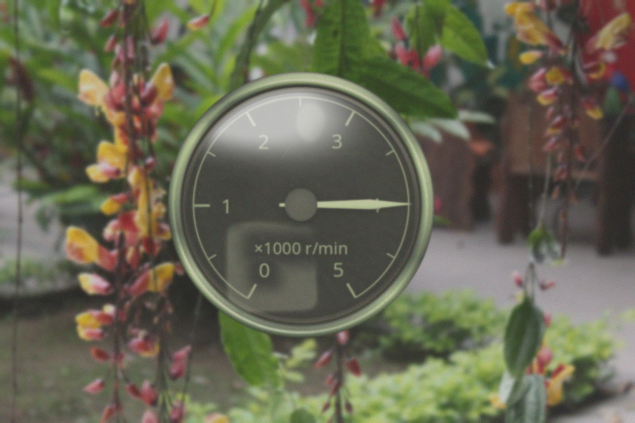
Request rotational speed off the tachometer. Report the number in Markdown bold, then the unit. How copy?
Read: **4000** rpm
